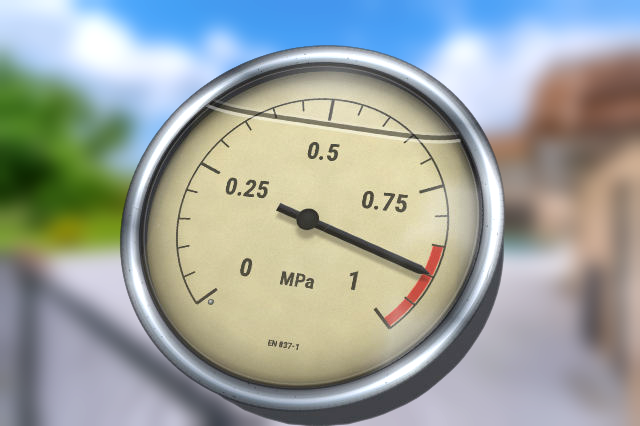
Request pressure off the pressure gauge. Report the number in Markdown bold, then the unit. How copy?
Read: **0.9** MPa
